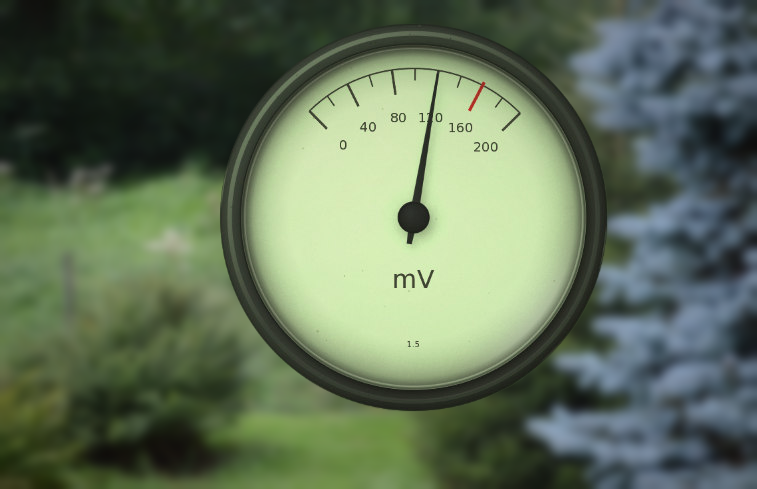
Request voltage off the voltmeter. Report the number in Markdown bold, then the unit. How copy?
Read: **120** mV
